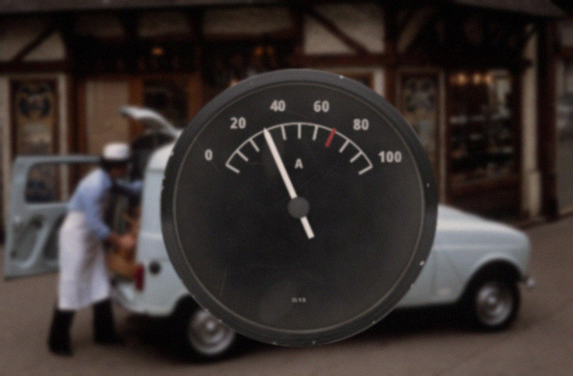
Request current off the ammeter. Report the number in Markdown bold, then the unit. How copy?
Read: **30** A
